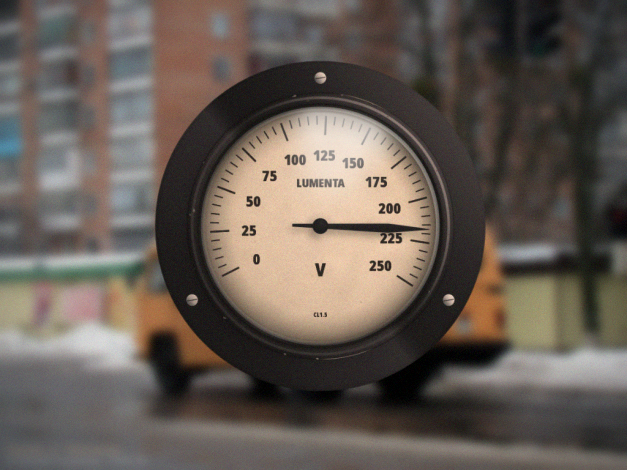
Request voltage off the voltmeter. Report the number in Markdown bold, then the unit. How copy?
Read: **217.5** V
